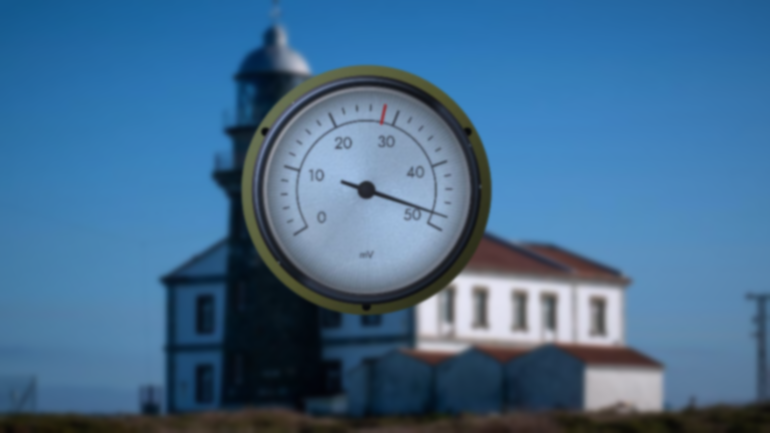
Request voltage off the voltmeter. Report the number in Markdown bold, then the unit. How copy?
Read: **48** mV
